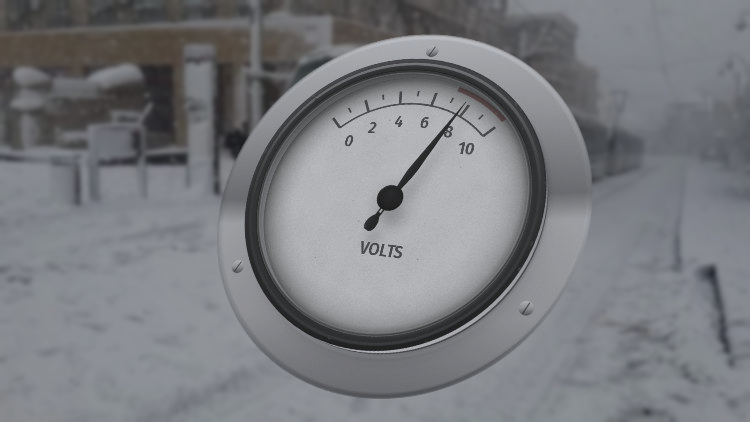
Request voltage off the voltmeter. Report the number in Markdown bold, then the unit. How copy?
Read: **8** V
